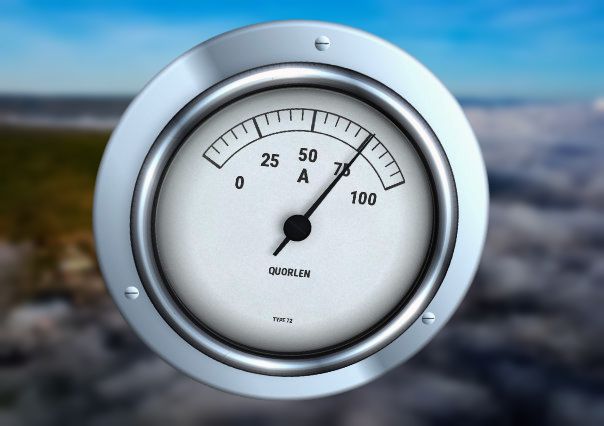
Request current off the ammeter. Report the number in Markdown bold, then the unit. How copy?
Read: **75** A
